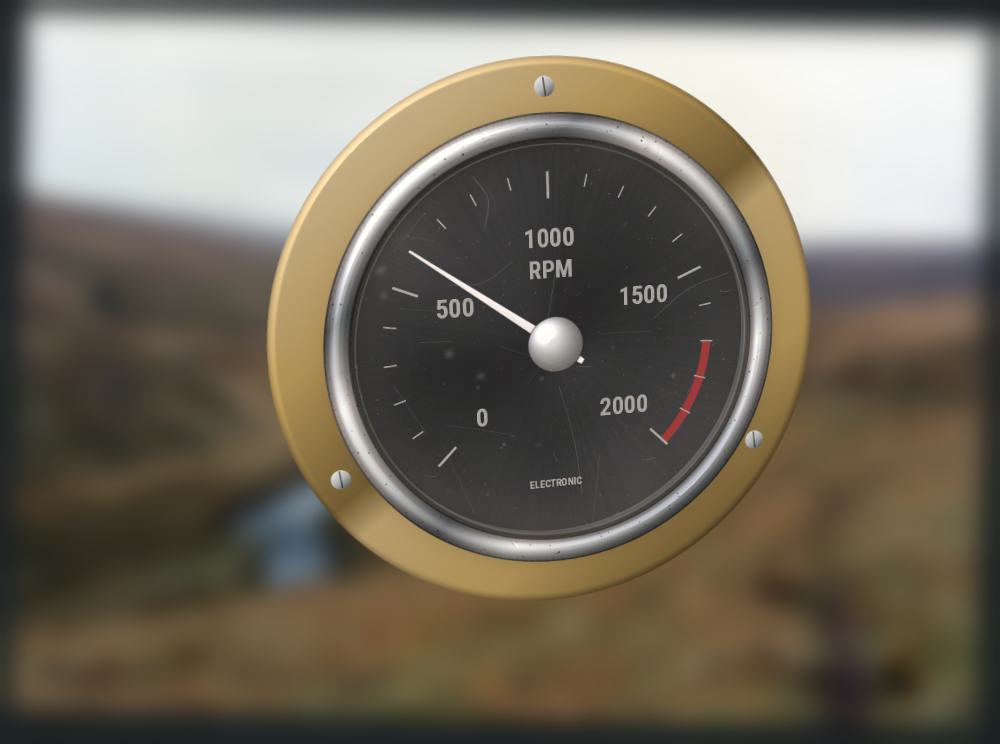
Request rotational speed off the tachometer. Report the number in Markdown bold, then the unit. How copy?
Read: **600** rpm
